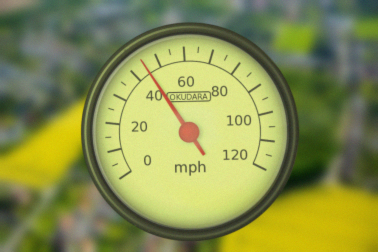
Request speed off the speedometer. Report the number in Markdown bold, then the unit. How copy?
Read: **45** mph
